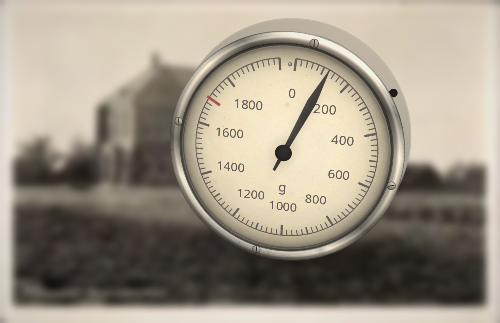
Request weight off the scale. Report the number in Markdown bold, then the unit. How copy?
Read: **120** g
